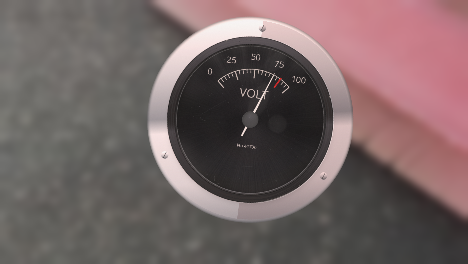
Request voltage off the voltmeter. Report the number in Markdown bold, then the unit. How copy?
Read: **75** V
